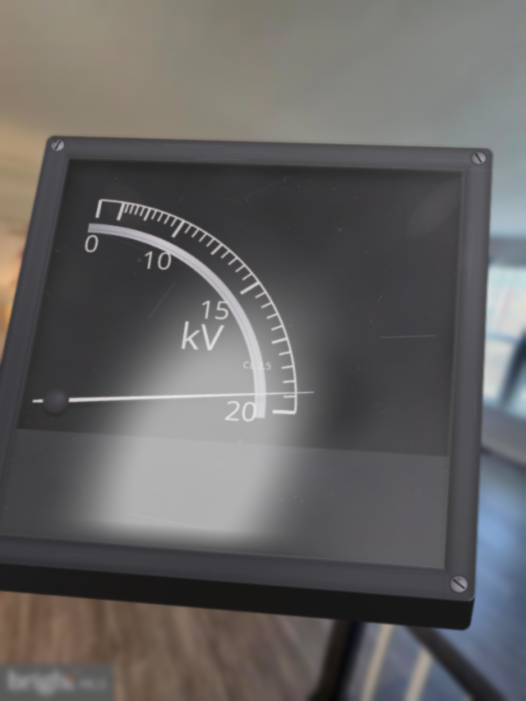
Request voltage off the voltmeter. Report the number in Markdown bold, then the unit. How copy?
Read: **19.5** kV
